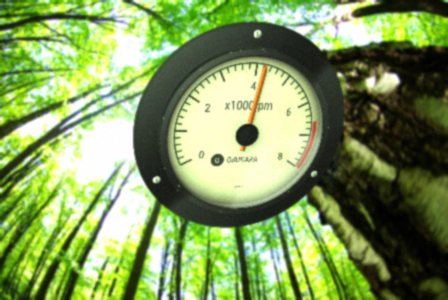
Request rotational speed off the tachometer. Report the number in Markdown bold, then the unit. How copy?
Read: **4200** rpm
